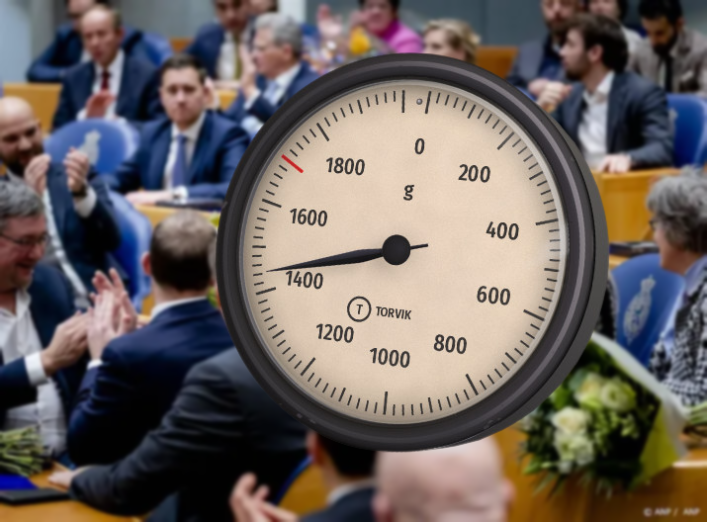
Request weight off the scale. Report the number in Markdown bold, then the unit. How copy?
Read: **1440** g
